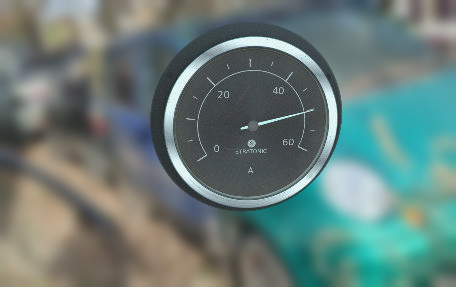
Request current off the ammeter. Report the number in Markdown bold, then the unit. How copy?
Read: **50** A
